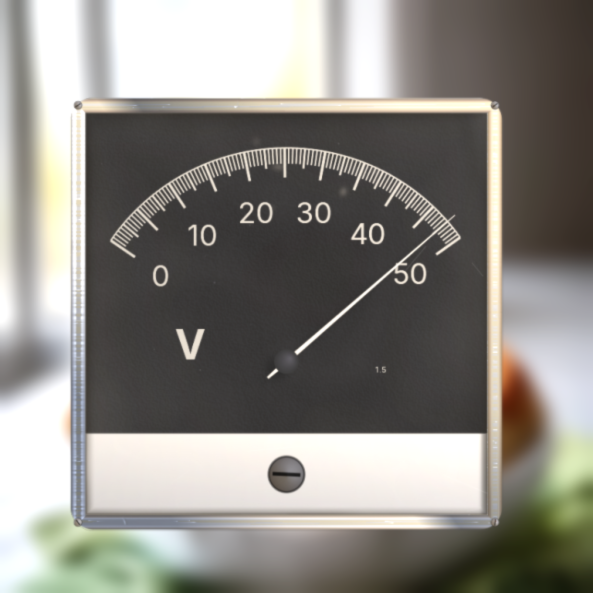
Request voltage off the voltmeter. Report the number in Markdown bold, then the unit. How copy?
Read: **47.5** V
